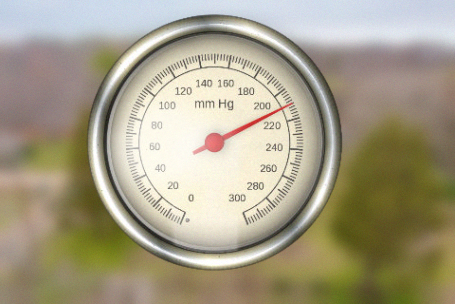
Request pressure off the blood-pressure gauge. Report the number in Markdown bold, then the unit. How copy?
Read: **210** mmHg
